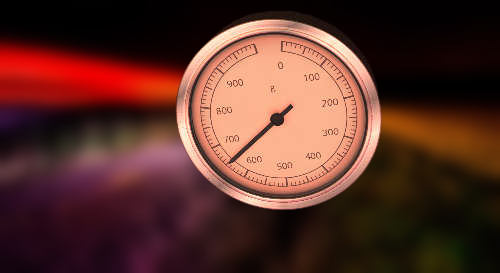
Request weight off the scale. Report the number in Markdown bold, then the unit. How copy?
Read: **650** g
